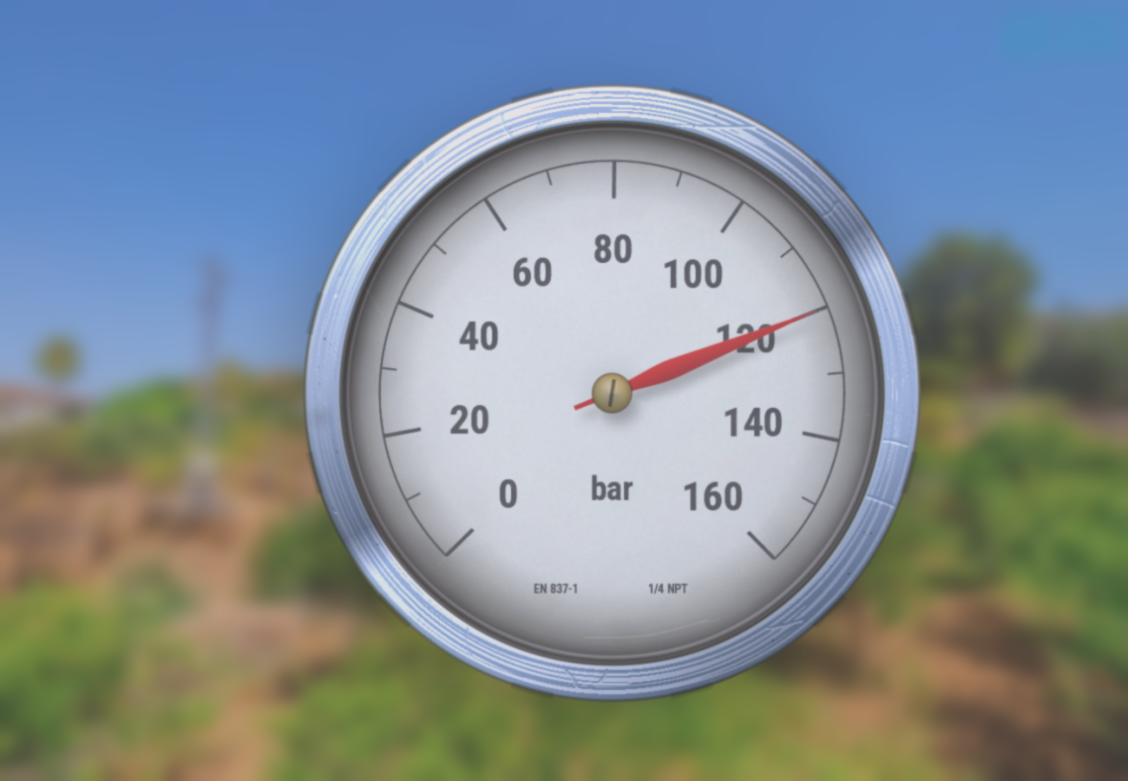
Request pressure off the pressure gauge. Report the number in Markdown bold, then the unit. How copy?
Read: **120** bar
